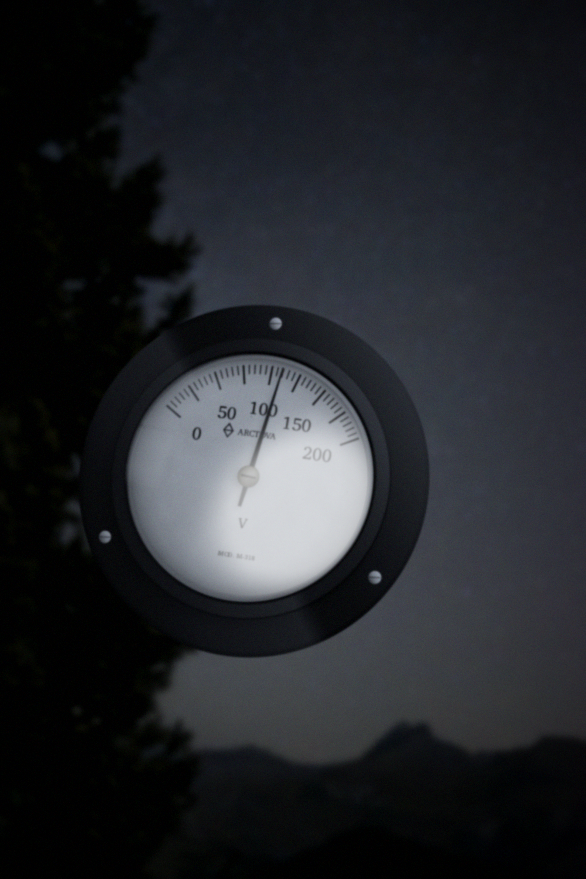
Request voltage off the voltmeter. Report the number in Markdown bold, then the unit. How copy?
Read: **110** V
